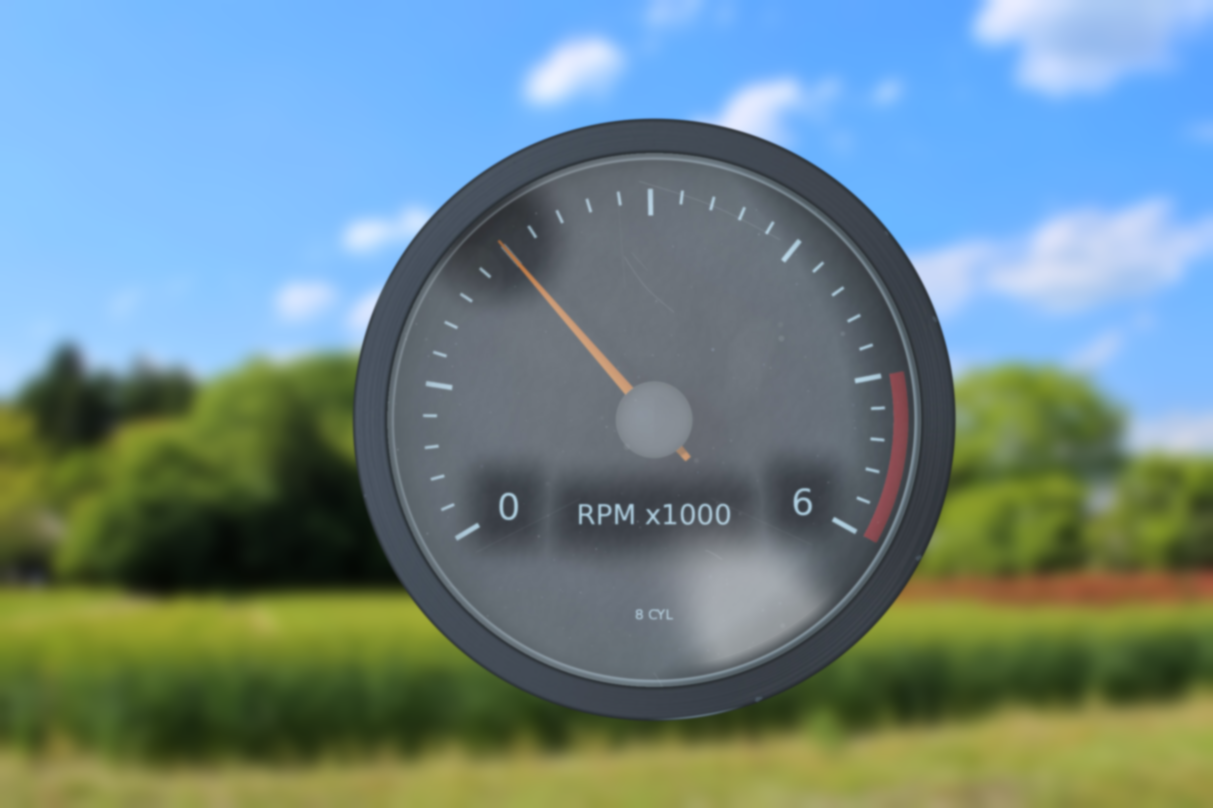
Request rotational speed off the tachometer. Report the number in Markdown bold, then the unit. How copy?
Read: **2000** rpm
